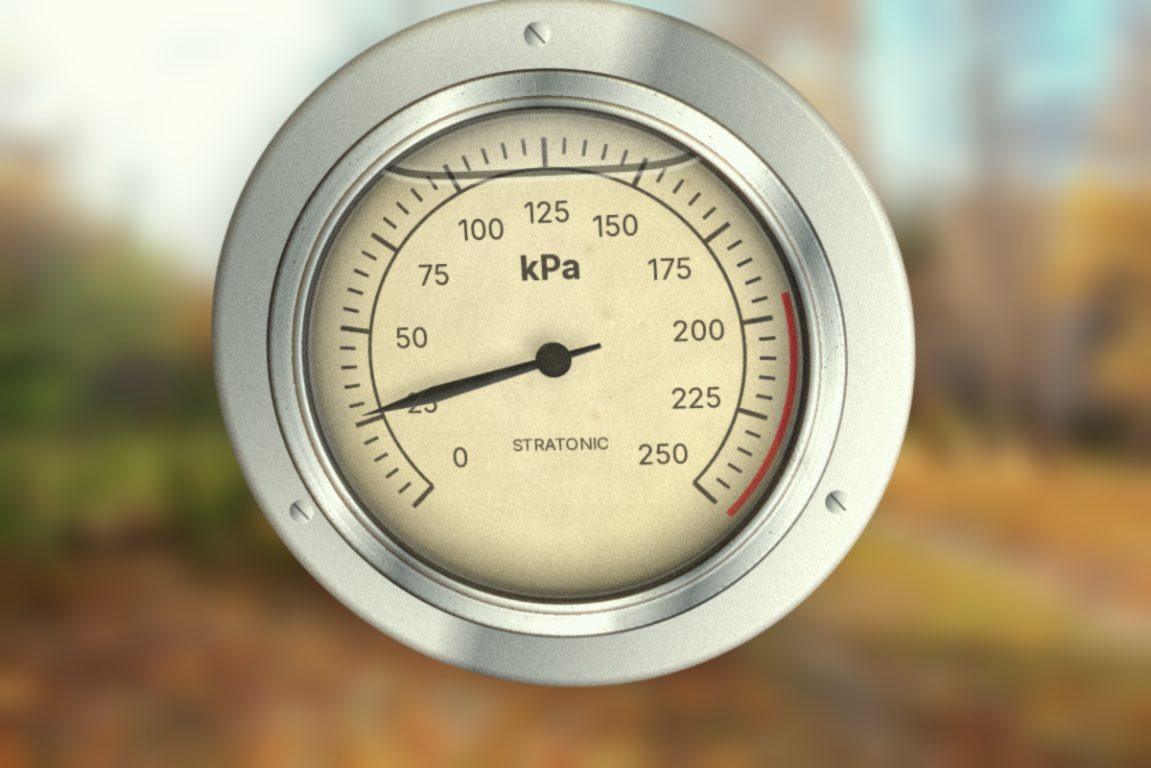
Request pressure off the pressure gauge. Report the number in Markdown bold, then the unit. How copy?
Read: **27.5** kPa
